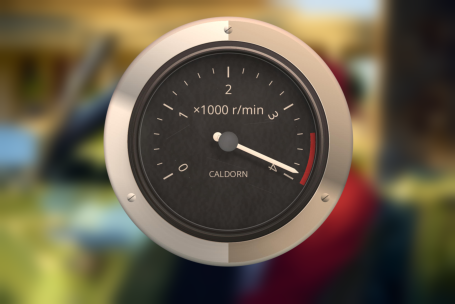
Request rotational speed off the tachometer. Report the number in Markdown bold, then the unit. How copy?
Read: **3900** rpm
